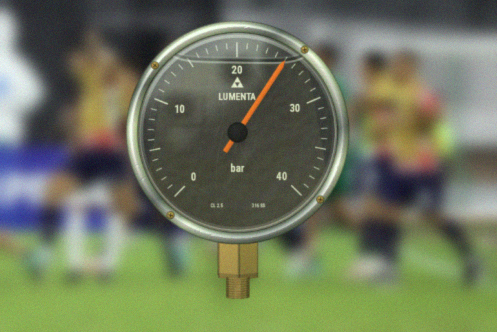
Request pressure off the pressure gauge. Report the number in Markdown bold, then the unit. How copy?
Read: **25** bar
